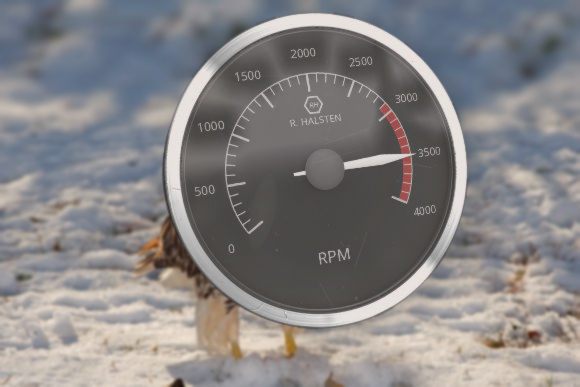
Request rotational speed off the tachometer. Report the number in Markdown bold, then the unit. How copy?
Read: **3500** rpm
